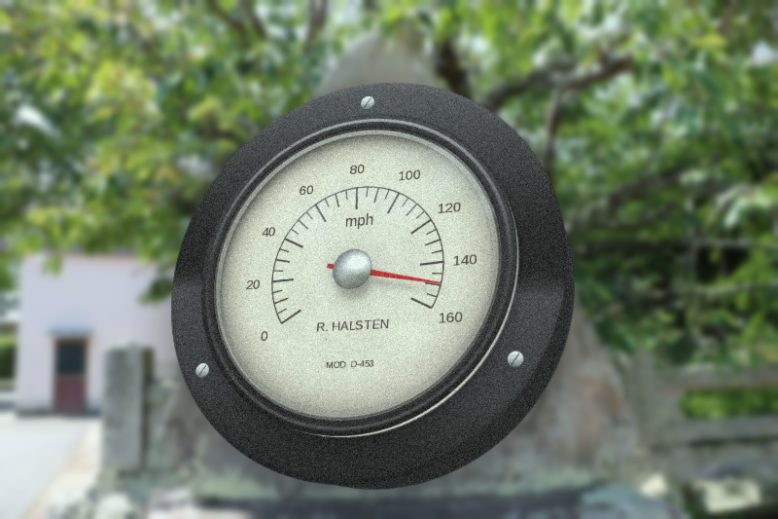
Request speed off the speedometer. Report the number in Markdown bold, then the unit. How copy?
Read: **150** mph
